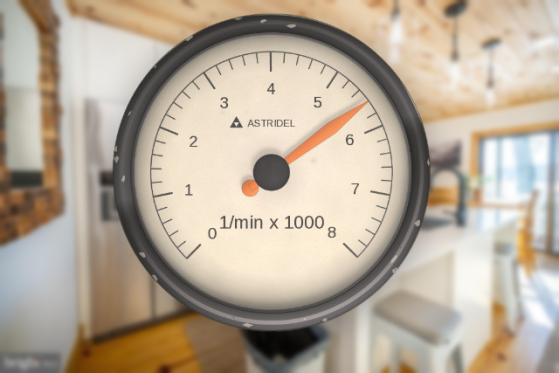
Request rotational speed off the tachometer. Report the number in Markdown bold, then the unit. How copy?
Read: **5600** rpm
